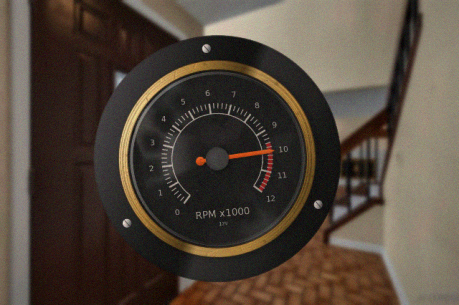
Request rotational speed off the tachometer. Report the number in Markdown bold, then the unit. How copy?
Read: **10000** rpm
